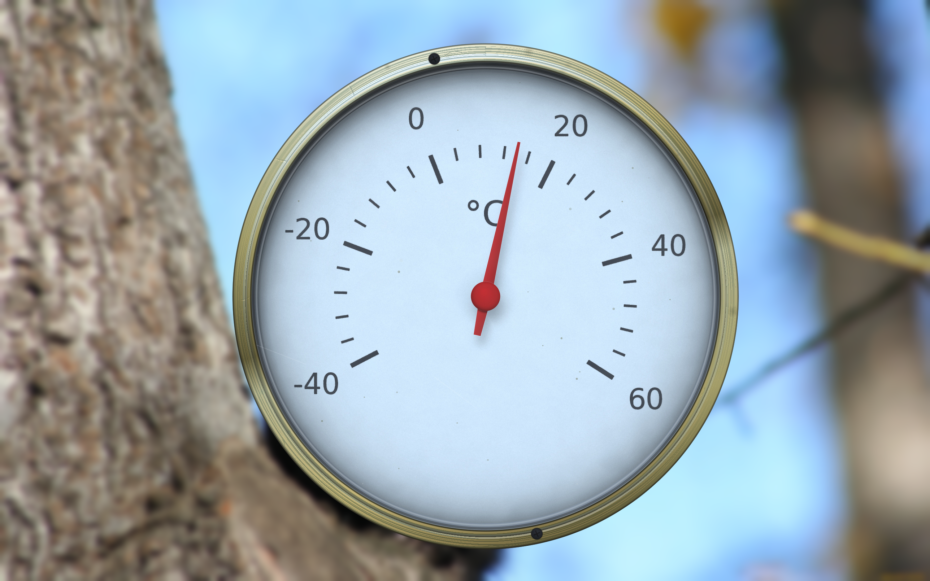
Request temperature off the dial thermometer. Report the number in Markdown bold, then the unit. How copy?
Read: **14** °C
